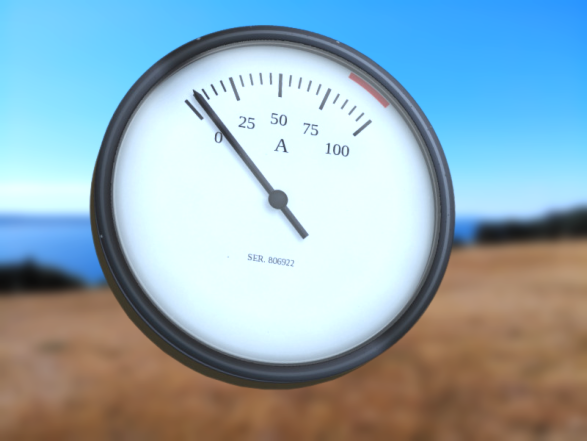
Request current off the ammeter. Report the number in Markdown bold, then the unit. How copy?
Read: **5** A
